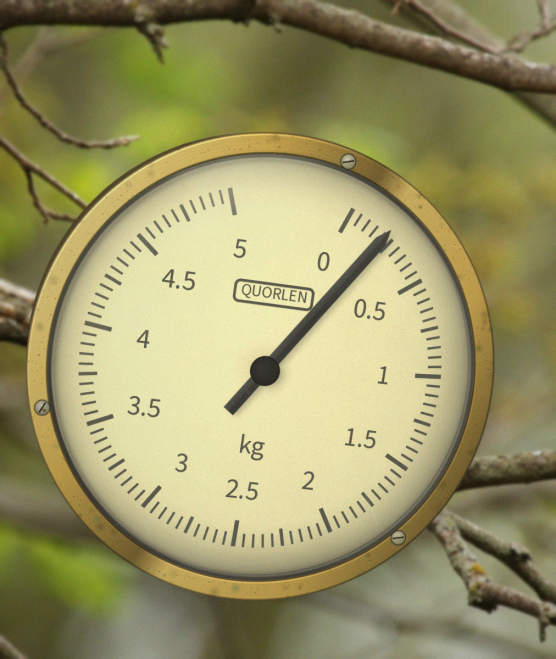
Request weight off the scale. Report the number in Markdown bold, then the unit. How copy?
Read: **0.2** kg
